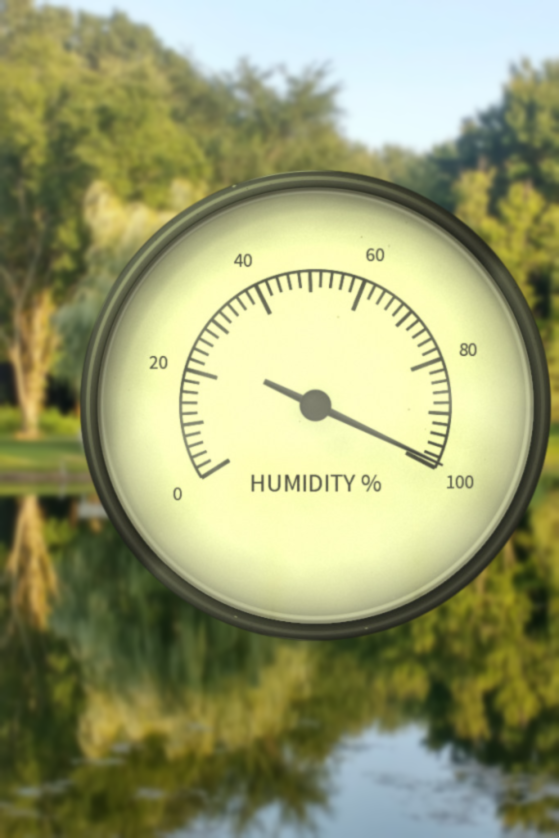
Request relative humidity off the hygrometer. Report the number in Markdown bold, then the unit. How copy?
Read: **99** %
